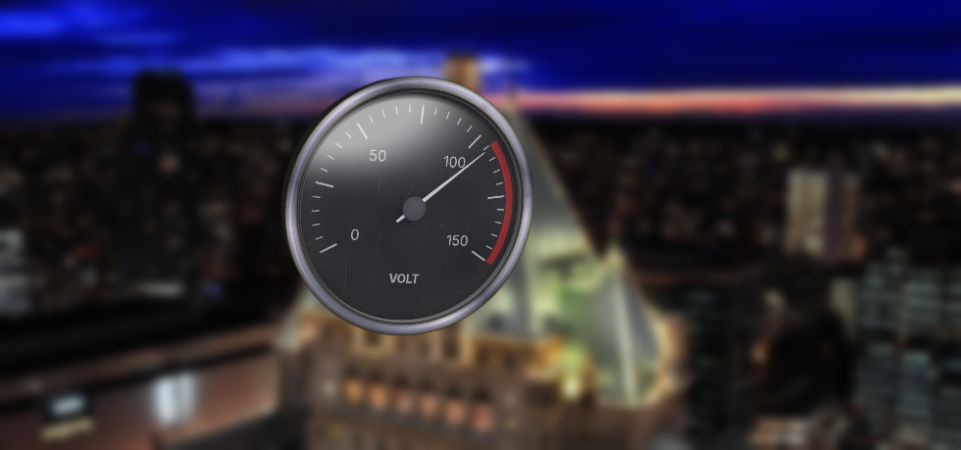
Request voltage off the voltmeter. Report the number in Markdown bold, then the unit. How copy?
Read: **105** V
